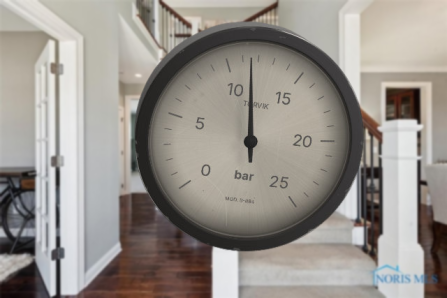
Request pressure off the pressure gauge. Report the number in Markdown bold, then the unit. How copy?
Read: **11.5** bar
